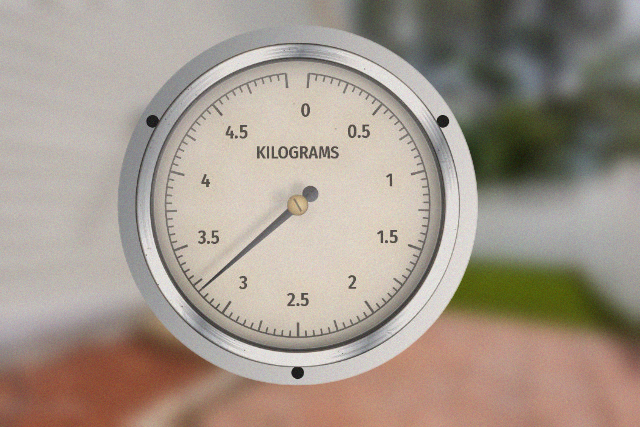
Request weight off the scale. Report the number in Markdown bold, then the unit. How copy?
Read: **3.2** kg
